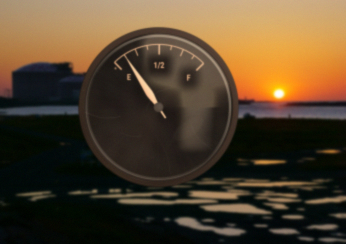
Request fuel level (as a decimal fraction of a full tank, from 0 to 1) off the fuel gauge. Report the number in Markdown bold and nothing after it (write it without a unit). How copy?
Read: **0.125**
